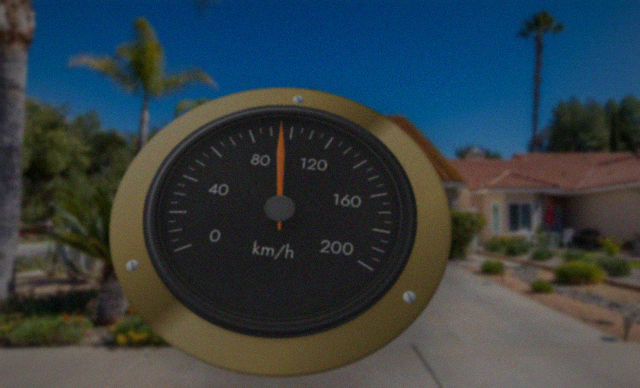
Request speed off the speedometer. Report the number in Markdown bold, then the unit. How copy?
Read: **95** km/h
